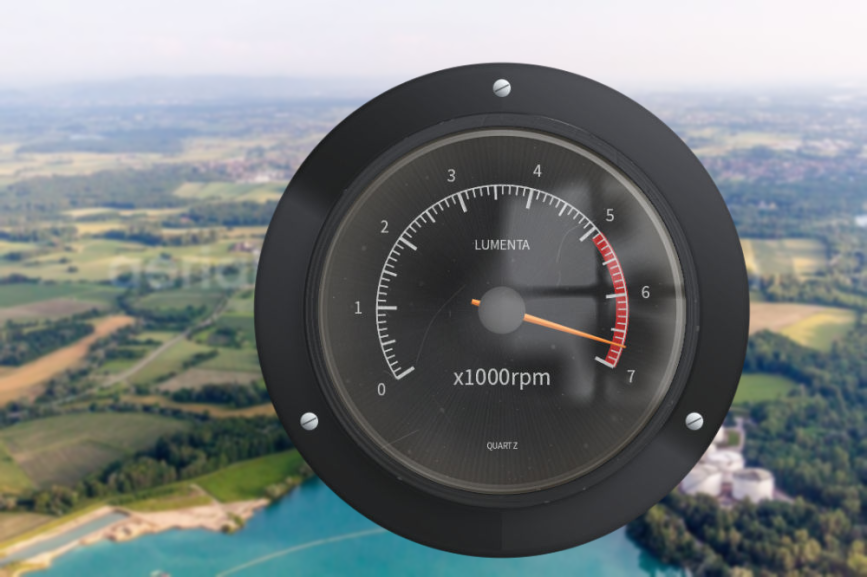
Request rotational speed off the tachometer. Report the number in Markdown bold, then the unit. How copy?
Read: **6700** rpm
